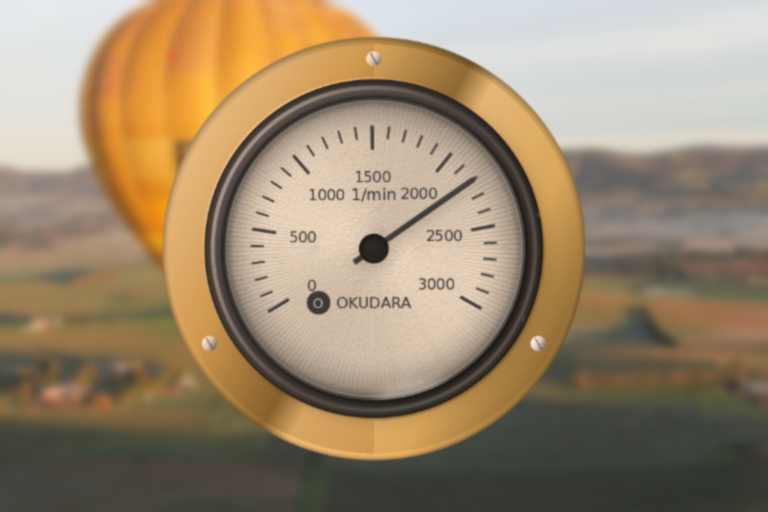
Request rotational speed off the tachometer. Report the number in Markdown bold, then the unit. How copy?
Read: **2200** rpm
